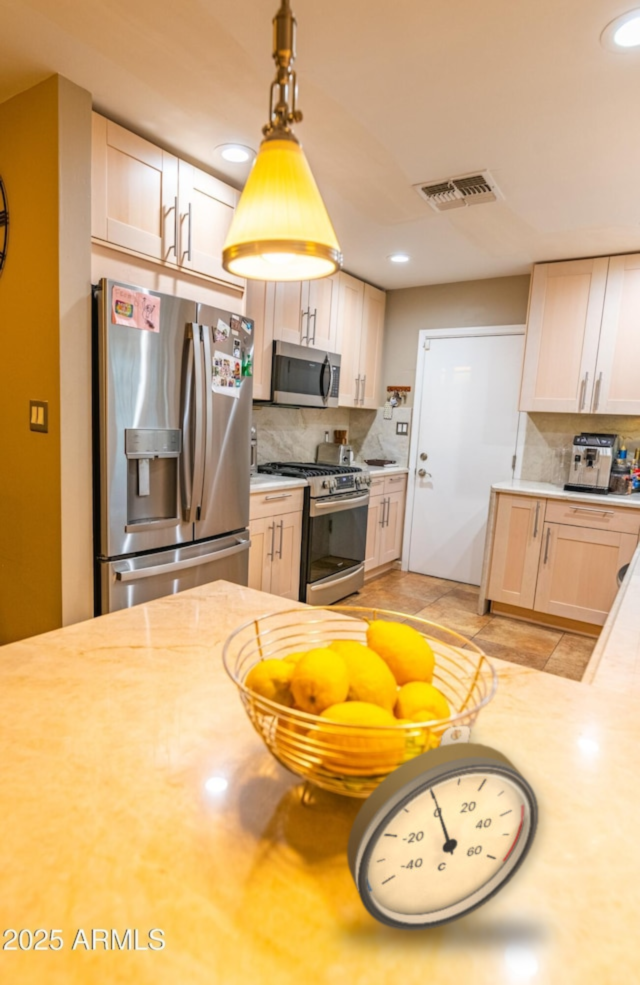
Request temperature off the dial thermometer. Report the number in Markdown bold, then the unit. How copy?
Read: **0** °C
